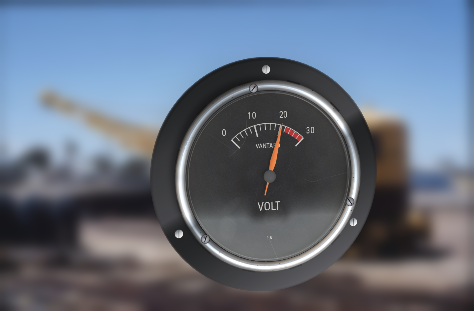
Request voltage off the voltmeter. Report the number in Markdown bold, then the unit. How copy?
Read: **20** V
